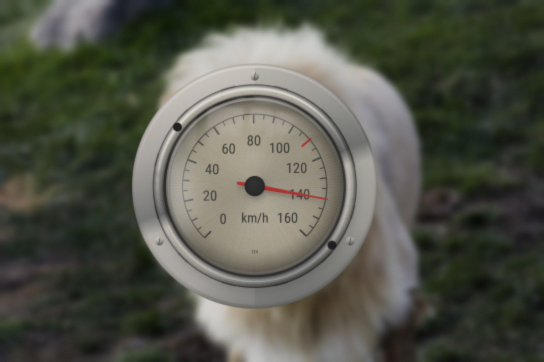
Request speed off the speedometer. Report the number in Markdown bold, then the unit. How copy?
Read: **140** km/h
